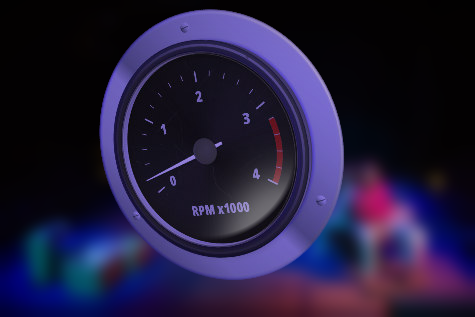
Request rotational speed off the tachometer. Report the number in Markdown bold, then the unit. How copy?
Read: **200** rpm
